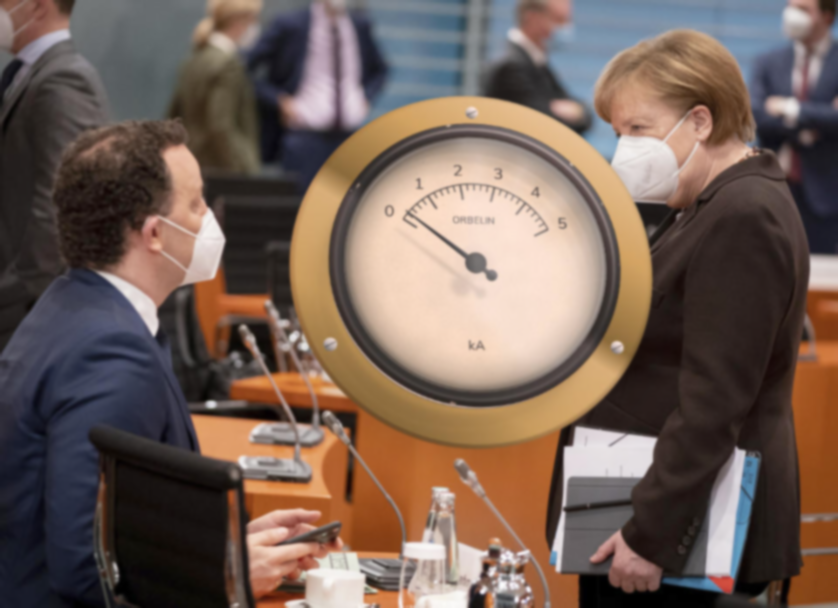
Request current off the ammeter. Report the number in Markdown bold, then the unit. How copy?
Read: **0.2** kA
